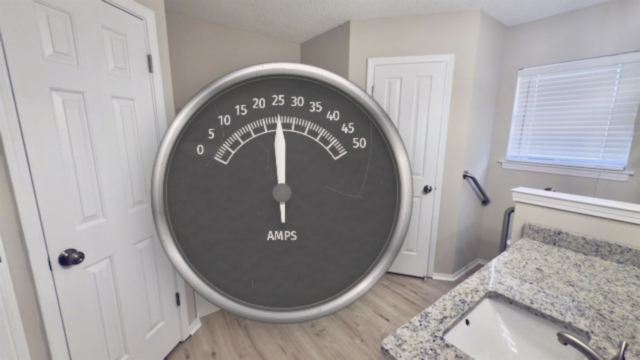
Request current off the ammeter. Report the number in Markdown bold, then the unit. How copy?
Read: **25** A
